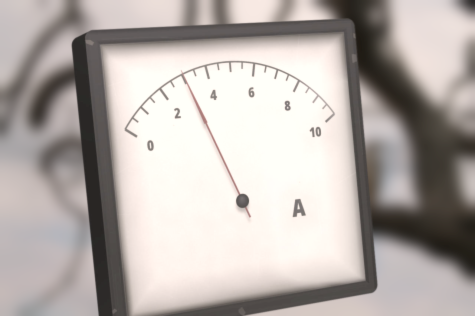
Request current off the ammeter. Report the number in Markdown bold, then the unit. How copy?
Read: **3** A
